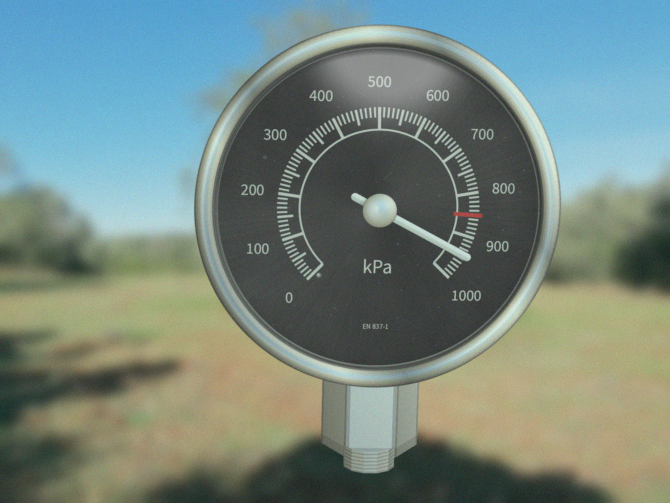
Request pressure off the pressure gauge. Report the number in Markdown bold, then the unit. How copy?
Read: **940** kPa
